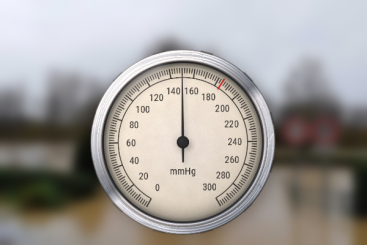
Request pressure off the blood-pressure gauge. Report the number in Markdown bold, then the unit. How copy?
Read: **150** mmHg
